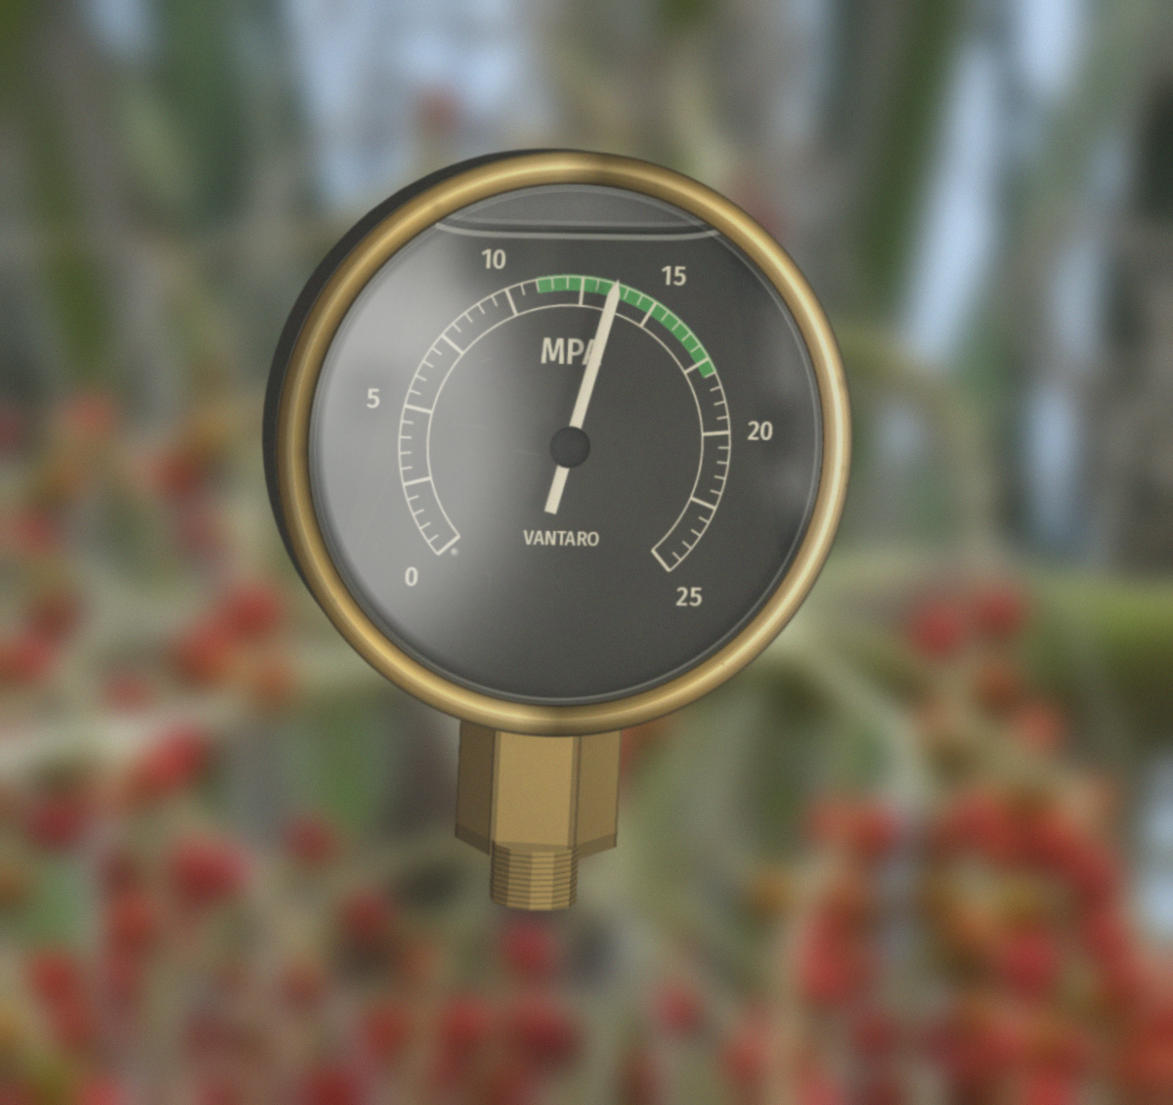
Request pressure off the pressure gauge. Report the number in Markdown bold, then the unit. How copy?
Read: **13.5** MPa
